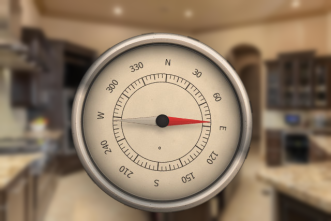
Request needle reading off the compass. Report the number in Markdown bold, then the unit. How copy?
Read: **85** °
